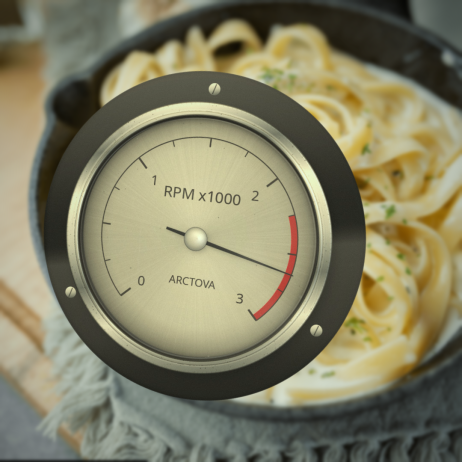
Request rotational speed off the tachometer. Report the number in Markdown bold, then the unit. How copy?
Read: **2625** rpm
